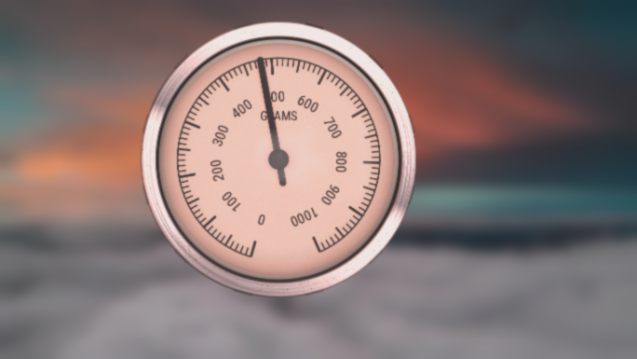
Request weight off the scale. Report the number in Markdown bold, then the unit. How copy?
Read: **480** g
